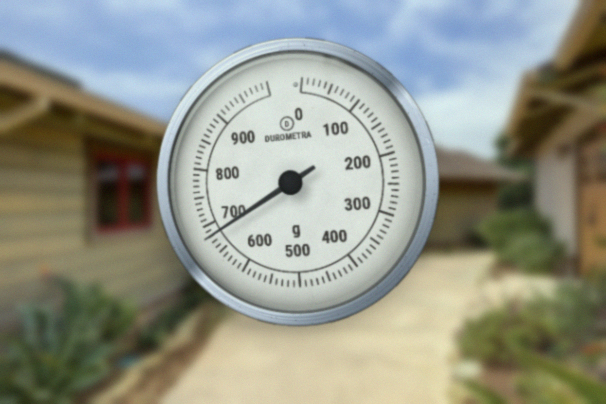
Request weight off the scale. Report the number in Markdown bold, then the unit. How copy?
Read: **680** g
